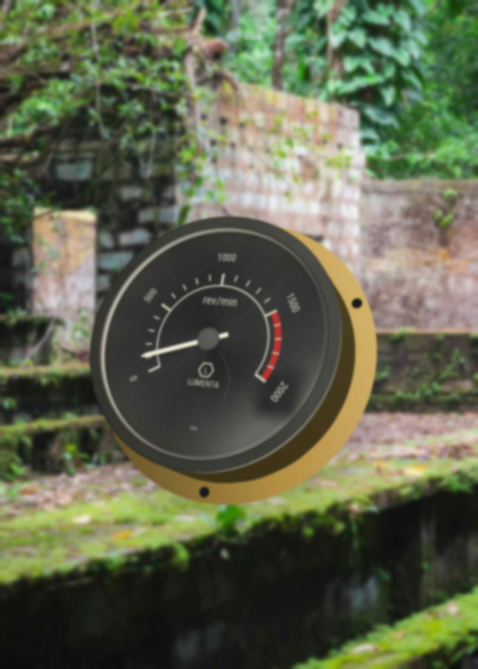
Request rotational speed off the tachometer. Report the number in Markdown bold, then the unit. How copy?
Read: **100** rpm
